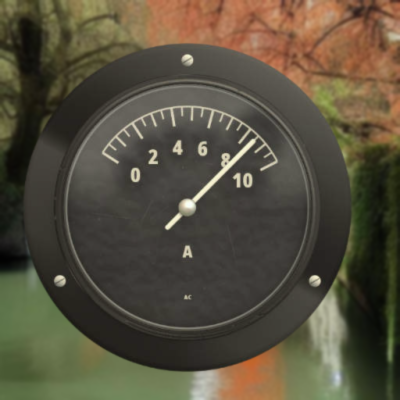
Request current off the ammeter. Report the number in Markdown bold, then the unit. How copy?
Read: **8.5** A
